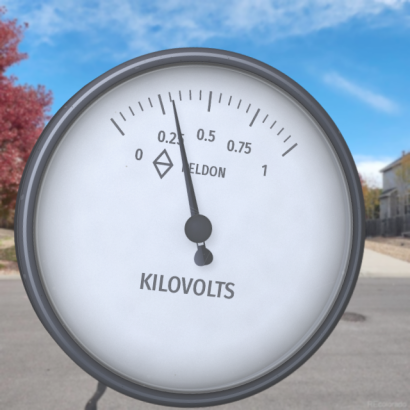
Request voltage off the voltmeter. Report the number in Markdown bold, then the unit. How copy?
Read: **0.3** kV
